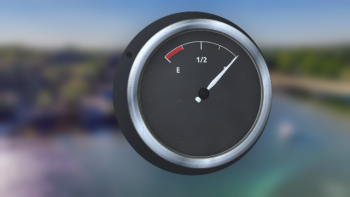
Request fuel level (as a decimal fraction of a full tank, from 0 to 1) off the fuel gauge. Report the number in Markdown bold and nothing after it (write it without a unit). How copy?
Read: **1**
